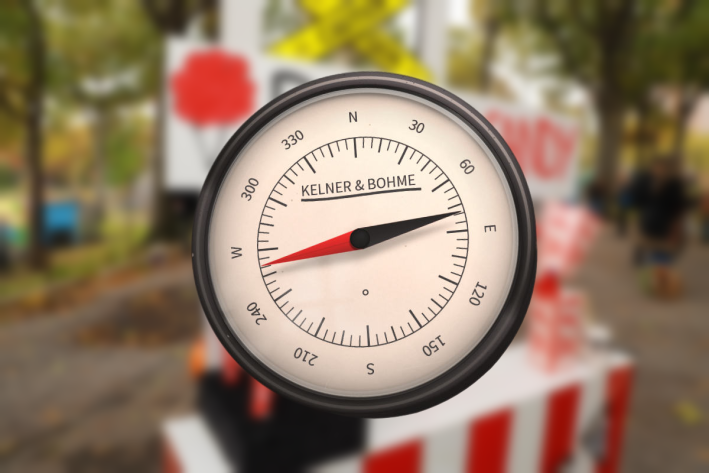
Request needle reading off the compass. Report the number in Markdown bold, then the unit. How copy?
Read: **260** °
